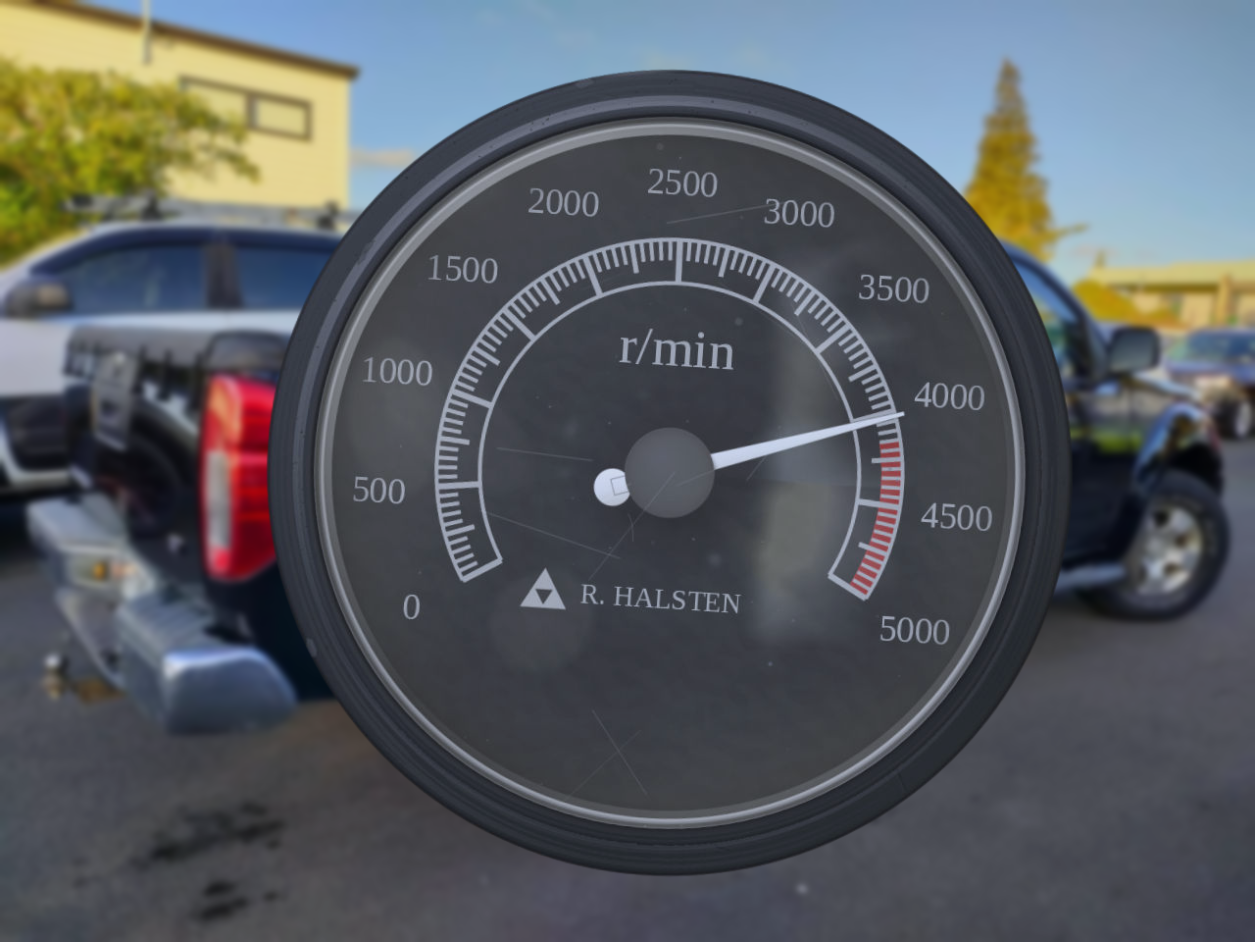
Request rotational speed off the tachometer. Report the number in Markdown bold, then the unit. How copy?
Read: **4025** rpm
